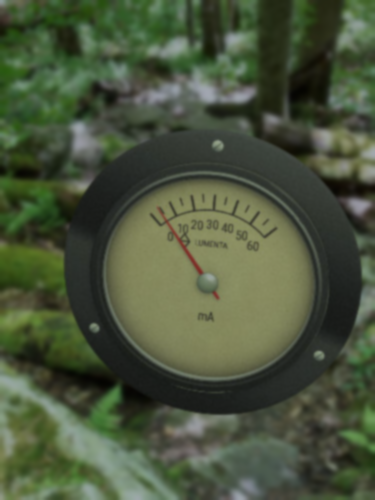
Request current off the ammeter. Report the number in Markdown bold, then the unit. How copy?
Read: **5** mA
